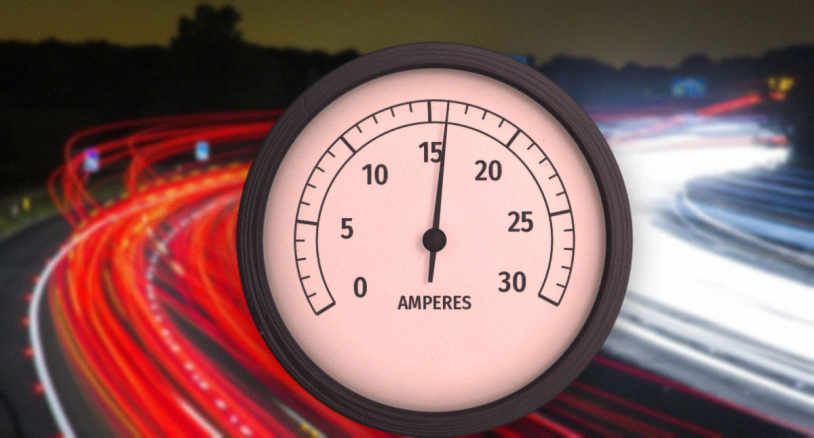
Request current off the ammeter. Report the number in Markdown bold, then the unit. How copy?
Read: **16** A
